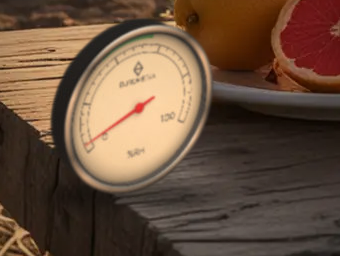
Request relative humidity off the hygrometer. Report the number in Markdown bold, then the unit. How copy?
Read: **4** %
